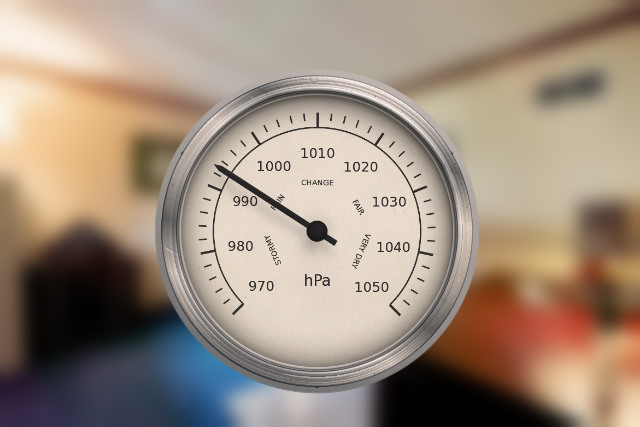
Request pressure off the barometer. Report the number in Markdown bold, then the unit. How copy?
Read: **993** hPa
